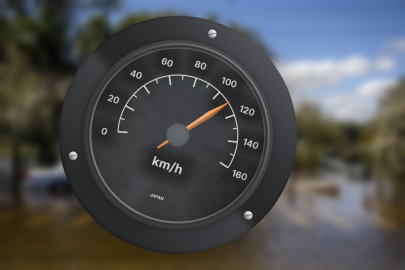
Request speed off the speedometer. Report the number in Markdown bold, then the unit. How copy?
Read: **110** km/h
